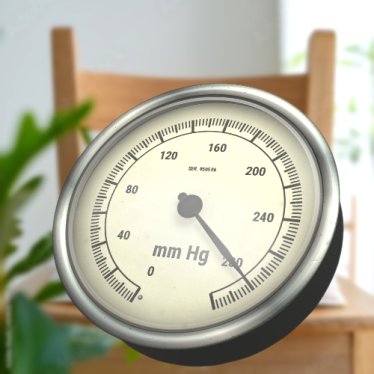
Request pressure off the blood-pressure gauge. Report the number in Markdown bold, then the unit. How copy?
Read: **280** mmHg
